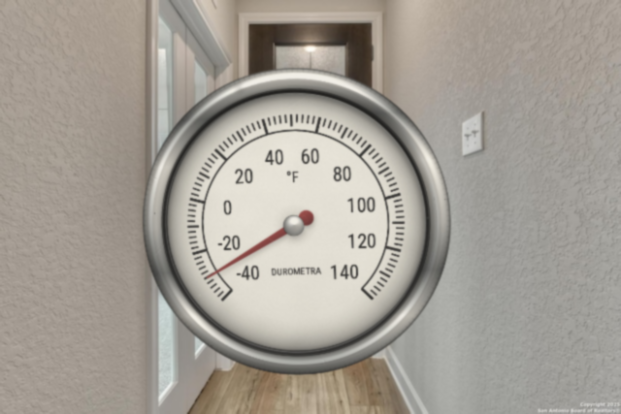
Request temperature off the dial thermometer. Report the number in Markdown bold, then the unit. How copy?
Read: **-30** °F
